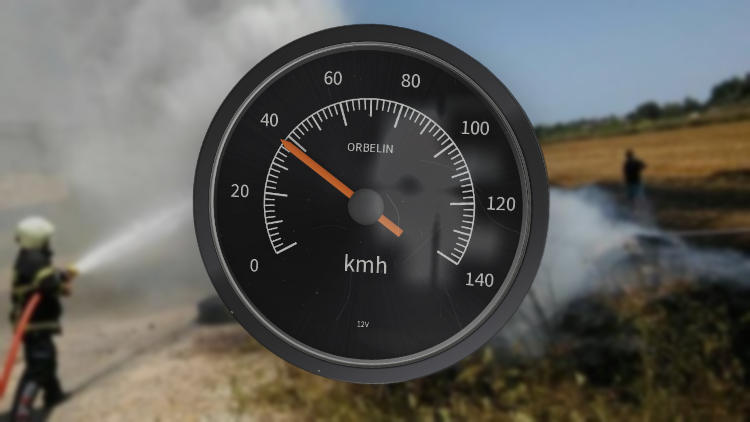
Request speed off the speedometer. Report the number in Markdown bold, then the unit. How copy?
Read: **38** km/h
